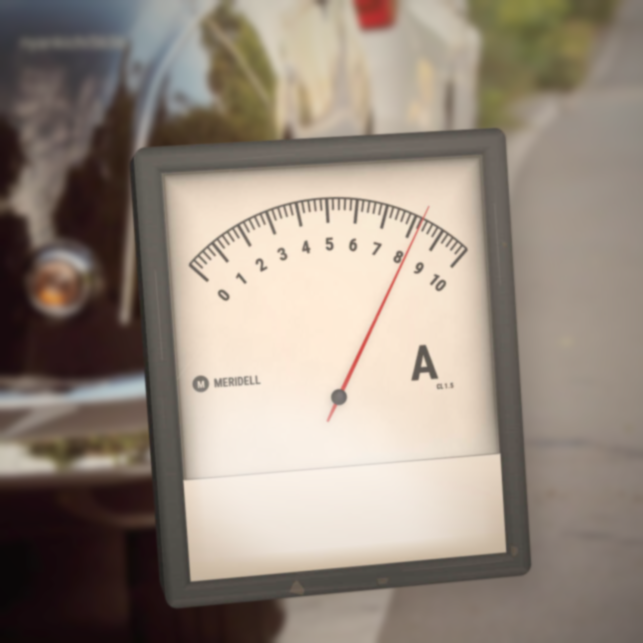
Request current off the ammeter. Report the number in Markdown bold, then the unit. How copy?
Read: **8.2** A
